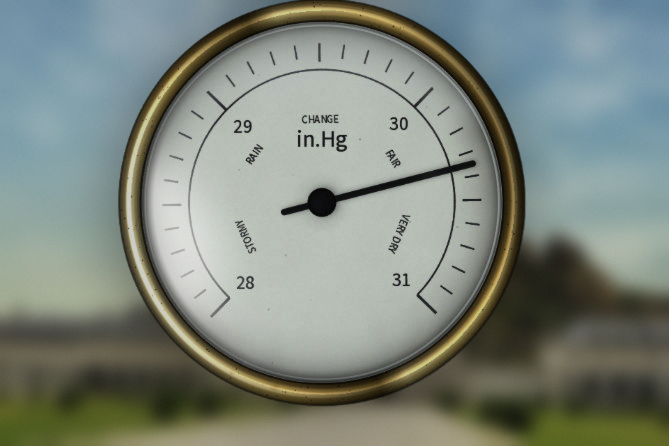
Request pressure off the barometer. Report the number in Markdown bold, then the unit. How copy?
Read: **30.35** inHg
